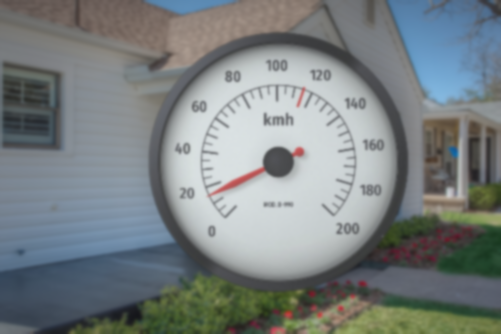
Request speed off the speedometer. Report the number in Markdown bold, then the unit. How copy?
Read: **15** km/h
